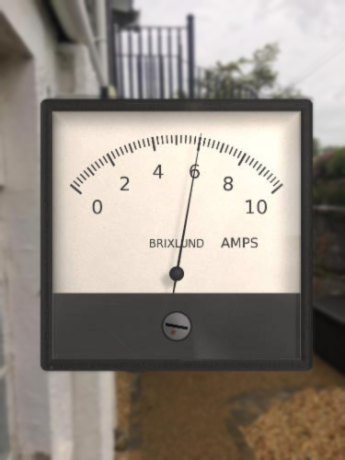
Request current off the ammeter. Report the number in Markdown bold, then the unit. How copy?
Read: **6** A
